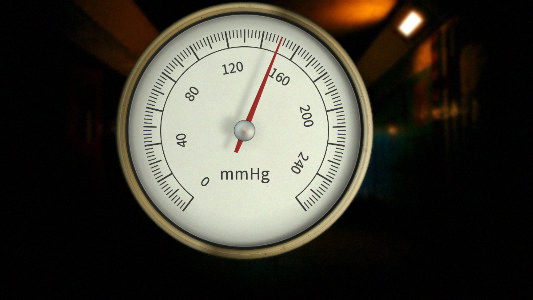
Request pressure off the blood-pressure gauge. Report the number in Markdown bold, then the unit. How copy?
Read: **150** mmHg
